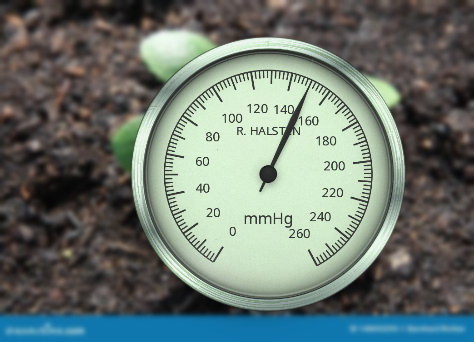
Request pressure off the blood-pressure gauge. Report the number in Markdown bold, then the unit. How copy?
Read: **150** mmHg
